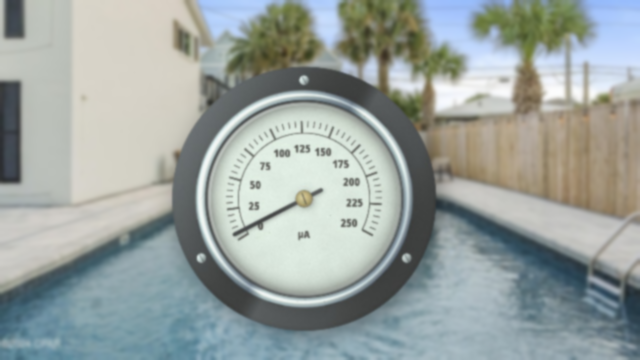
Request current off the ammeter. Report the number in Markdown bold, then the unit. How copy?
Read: **5** µA
